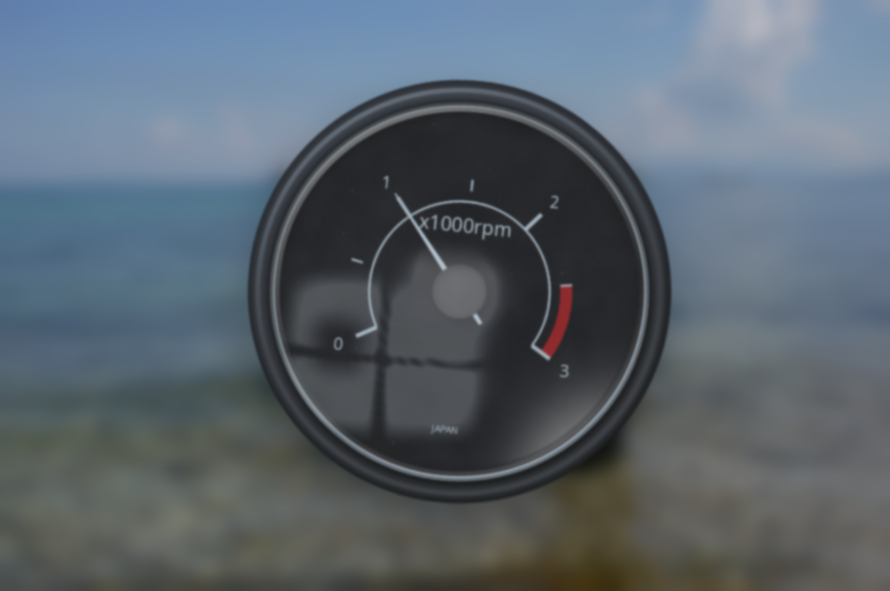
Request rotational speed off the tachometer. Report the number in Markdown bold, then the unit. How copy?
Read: **1000** rpm
